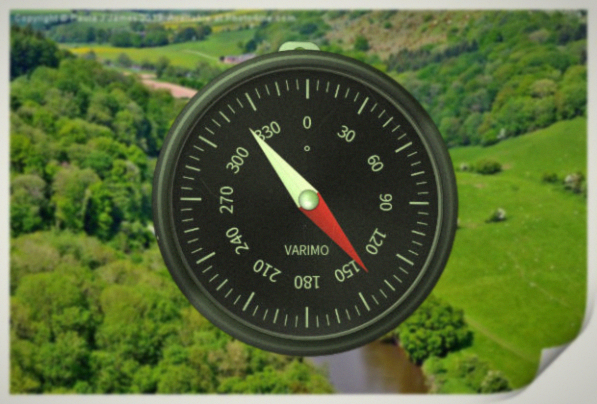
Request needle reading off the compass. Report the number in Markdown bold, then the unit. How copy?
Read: **140** °
